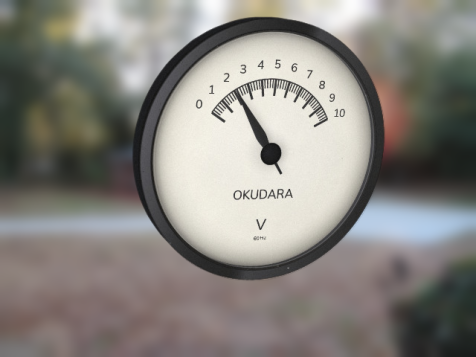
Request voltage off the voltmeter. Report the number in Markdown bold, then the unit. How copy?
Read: **2** V
